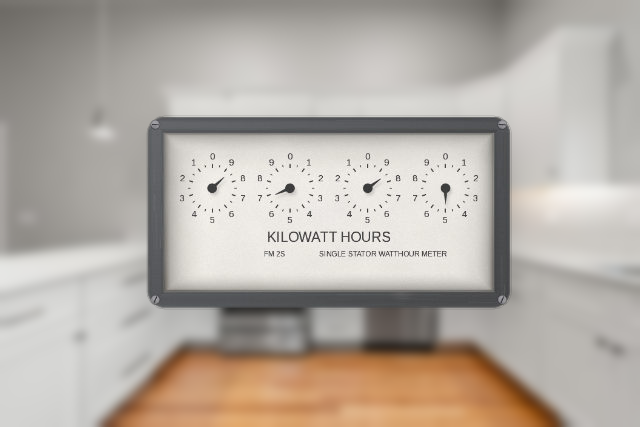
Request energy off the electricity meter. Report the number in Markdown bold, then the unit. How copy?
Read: **8685** kWh
